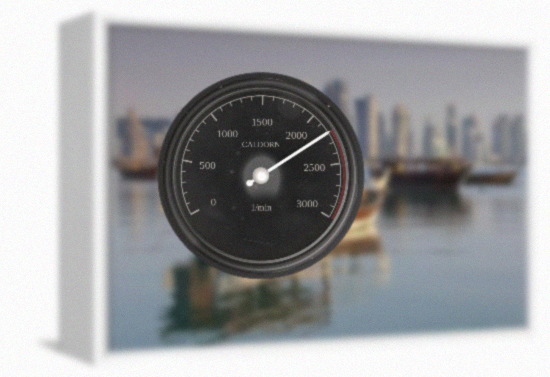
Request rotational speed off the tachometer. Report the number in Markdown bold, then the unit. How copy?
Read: **2200** rpm
